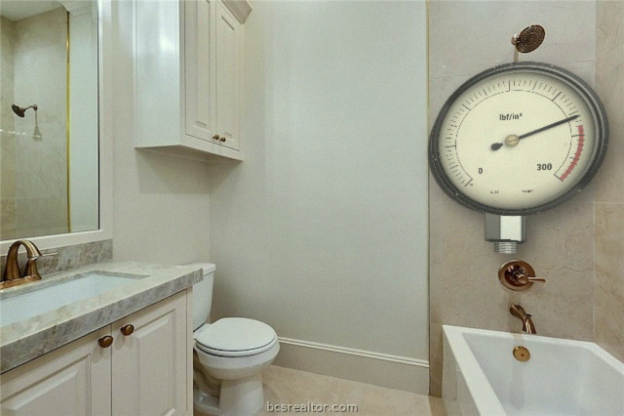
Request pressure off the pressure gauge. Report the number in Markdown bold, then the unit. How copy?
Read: **230** psi
